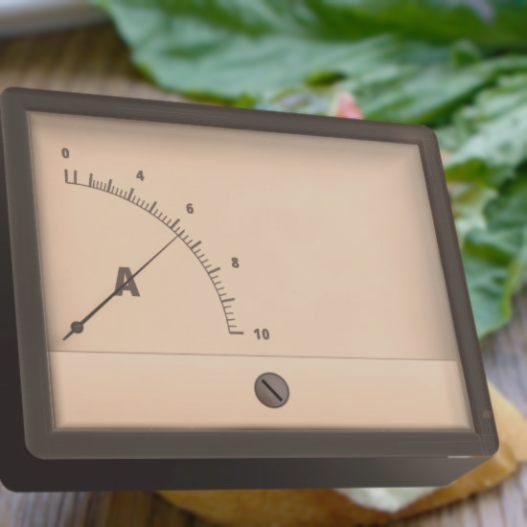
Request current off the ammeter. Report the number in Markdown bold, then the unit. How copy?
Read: **6.4** A
